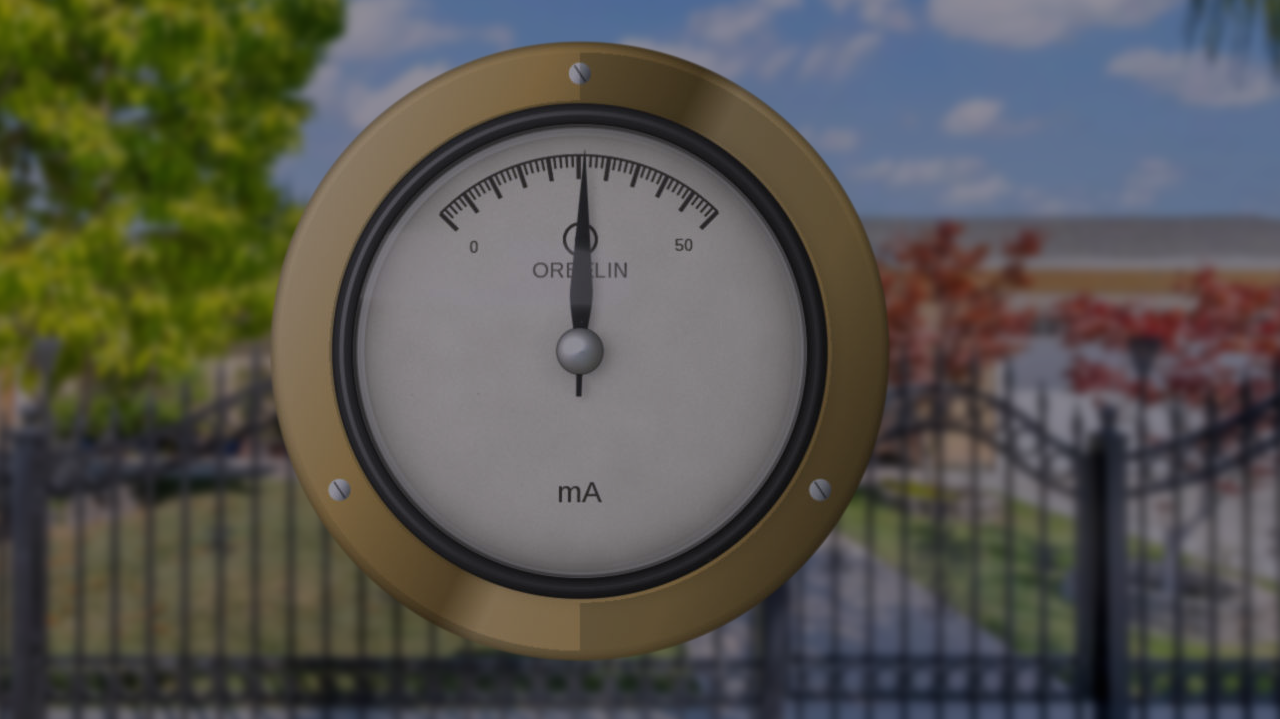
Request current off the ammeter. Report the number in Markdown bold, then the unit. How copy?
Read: **26** mA
